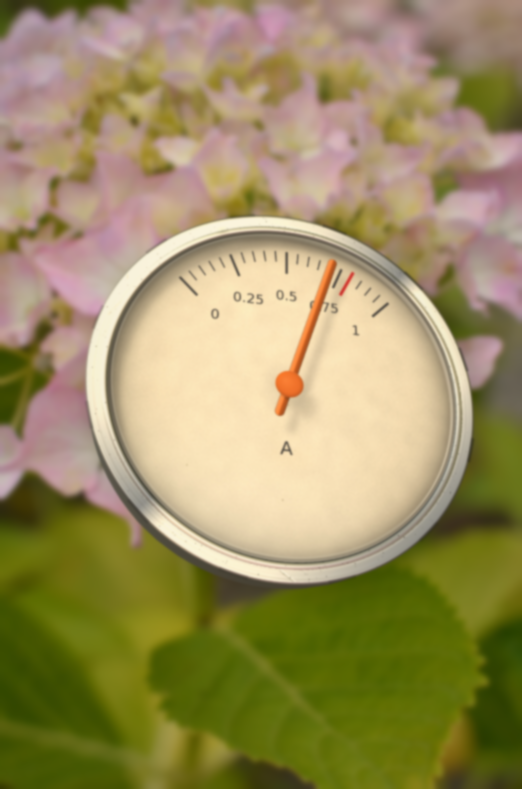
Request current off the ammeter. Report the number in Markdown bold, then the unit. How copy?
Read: **0.7** A
